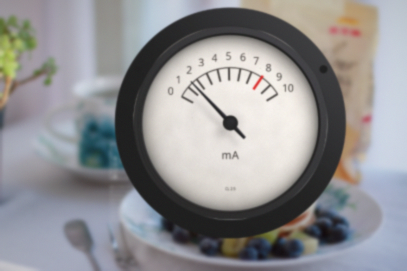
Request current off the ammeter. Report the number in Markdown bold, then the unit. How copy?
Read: **1.5** mA
